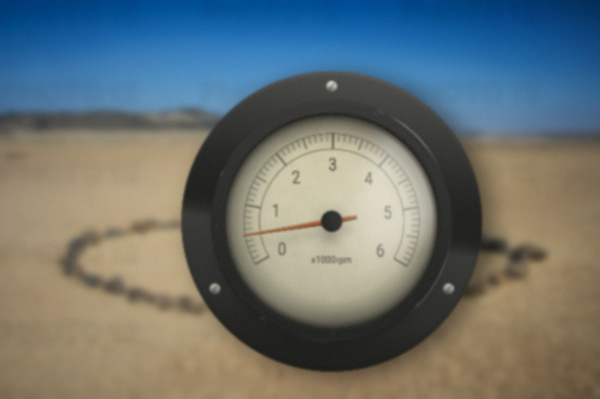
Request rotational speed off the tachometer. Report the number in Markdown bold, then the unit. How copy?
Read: **500** rpm
